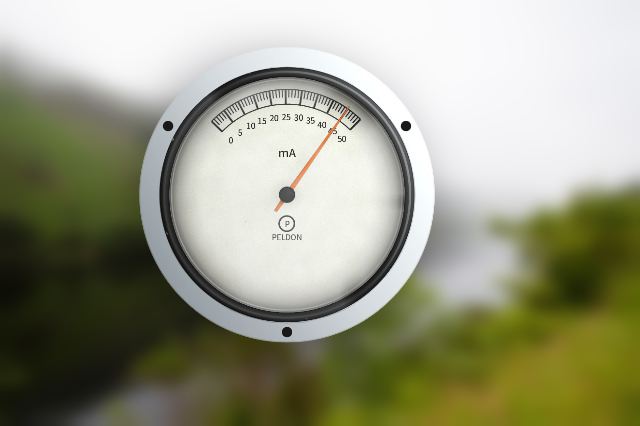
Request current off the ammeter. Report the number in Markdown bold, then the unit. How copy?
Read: **45** mA
